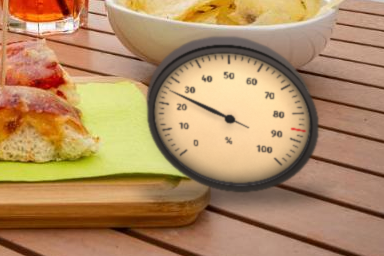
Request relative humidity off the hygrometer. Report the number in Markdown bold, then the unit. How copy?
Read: **26** %
